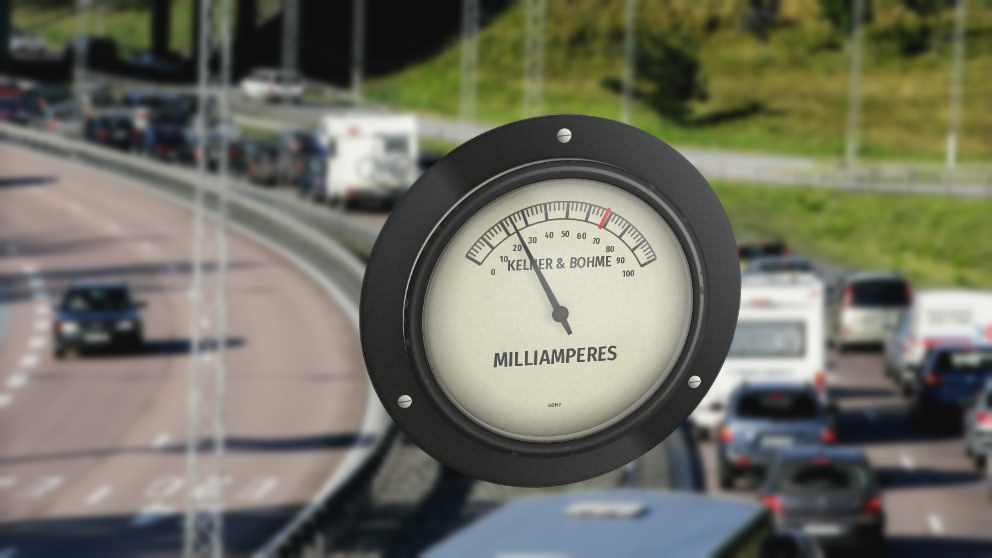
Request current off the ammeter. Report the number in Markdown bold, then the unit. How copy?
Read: **24** mA
